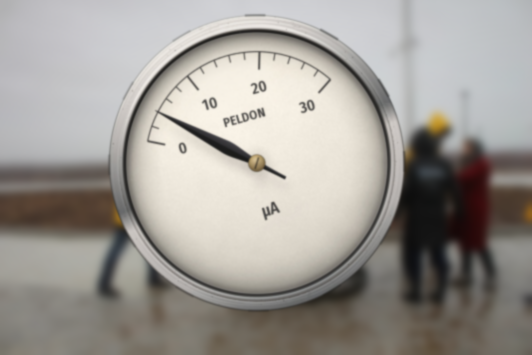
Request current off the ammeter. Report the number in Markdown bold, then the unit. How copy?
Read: **4** µA
